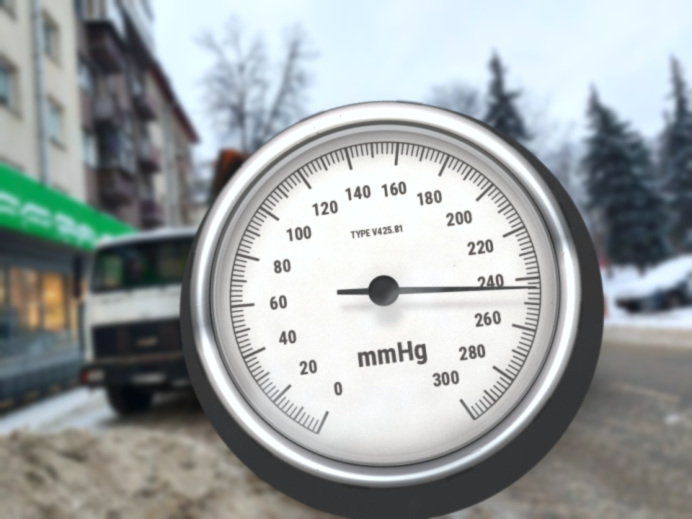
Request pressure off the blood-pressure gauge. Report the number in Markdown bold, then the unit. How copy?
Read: **244** mmHg
